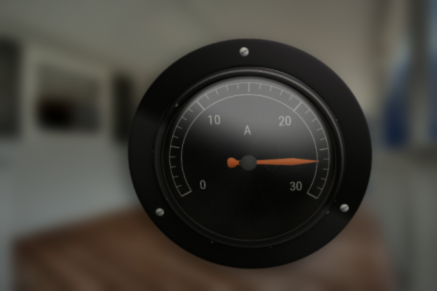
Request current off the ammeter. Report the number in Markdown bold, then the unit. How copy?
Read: **26** A
